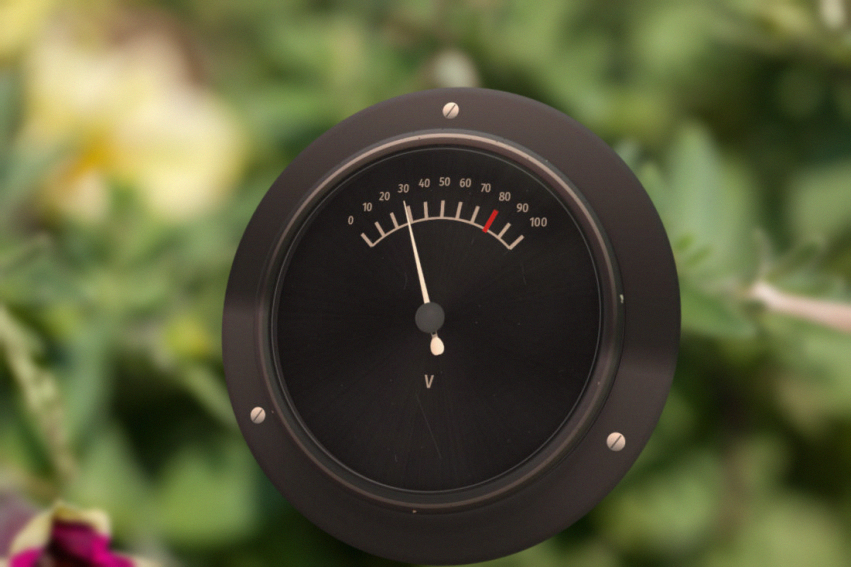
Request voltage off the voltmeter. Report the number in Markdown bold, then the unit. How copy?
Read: **30** V
